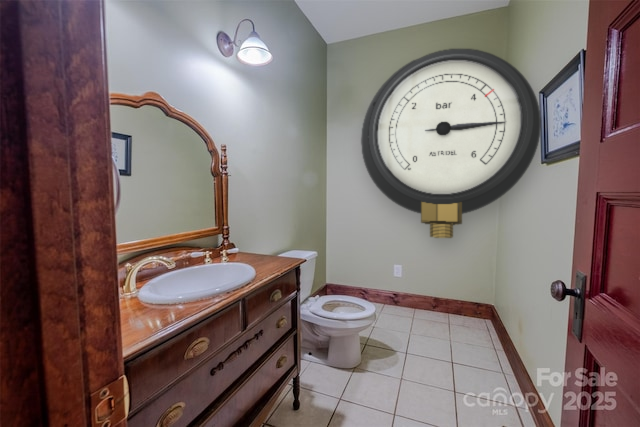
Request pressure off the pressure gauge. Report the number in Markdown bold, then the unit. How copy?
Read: **5** bar
